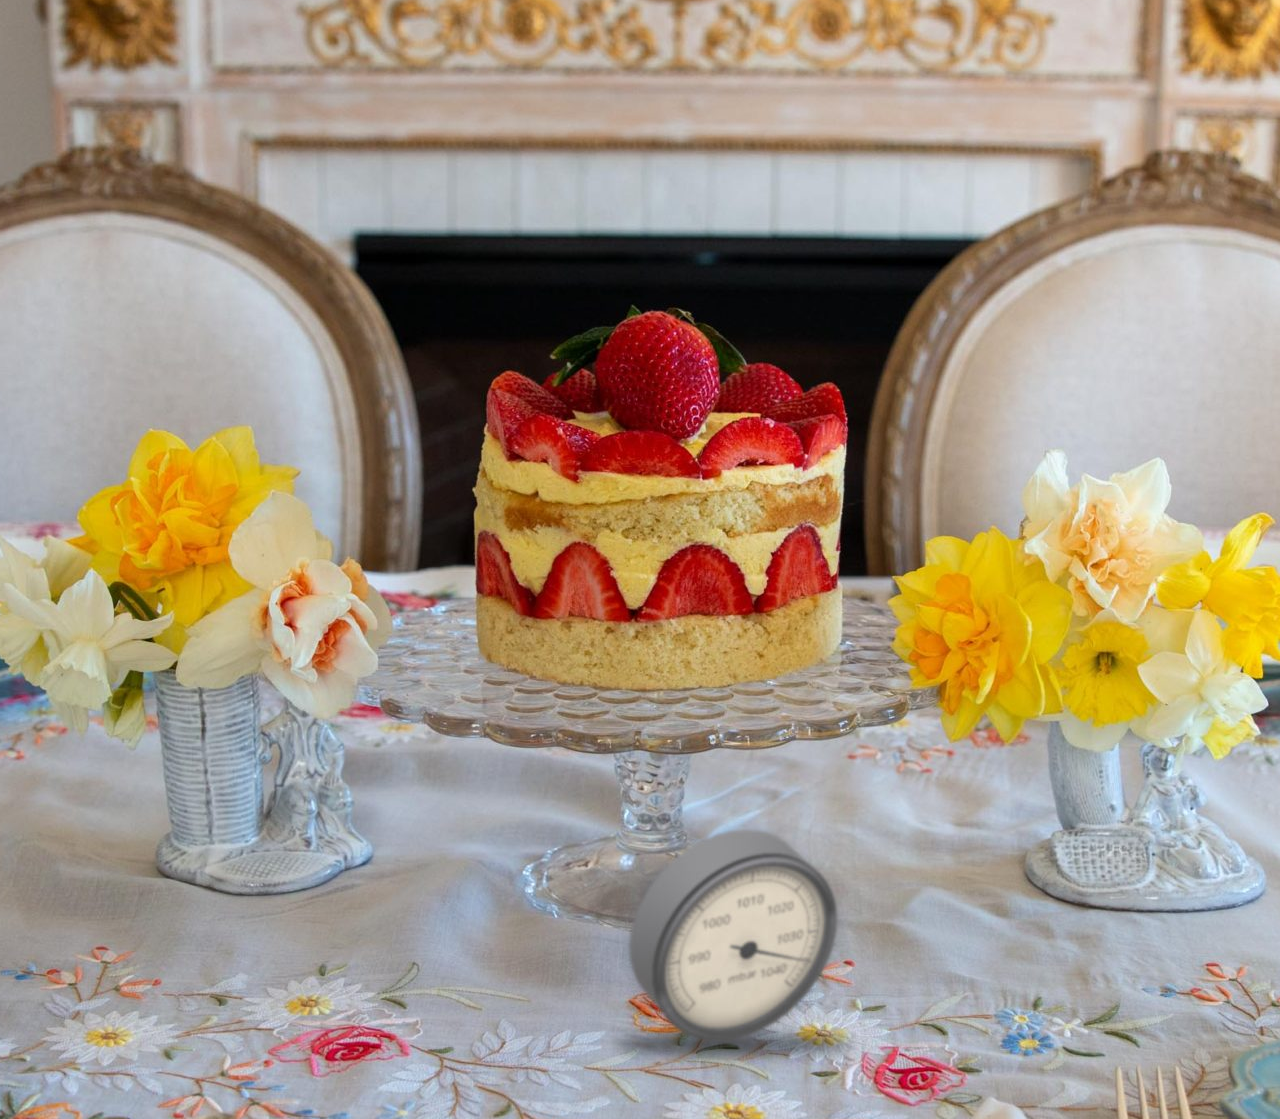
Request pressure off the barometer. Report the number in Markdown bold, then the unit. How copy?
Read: **1035** mbar
